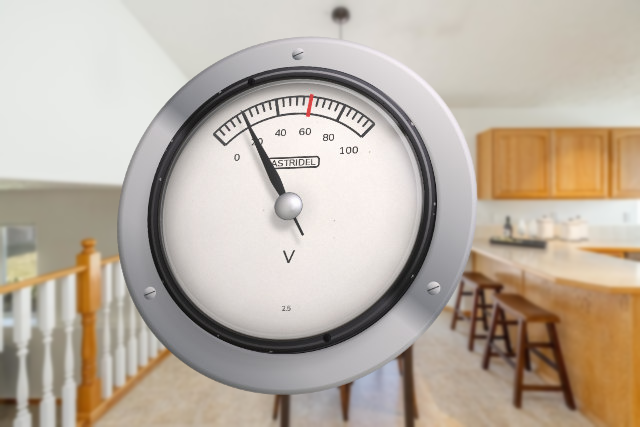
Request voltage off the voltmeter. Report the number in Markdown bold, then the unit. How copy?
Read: **20** V
